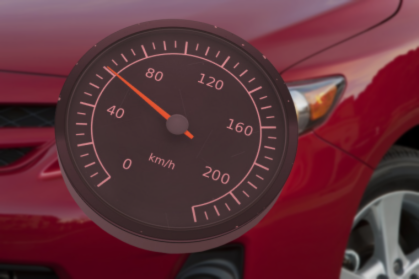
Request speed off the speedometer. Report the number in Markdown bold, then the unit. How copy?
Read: **60** km/h
